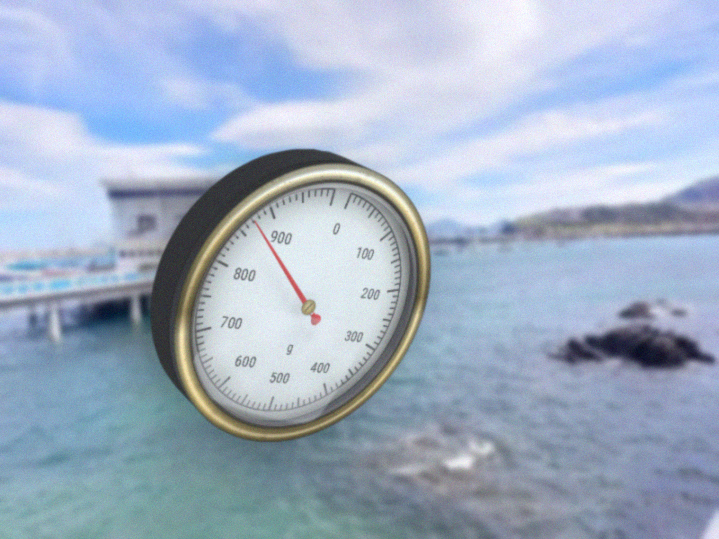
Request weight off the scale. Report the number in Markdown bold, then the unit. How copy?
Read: **870** g
